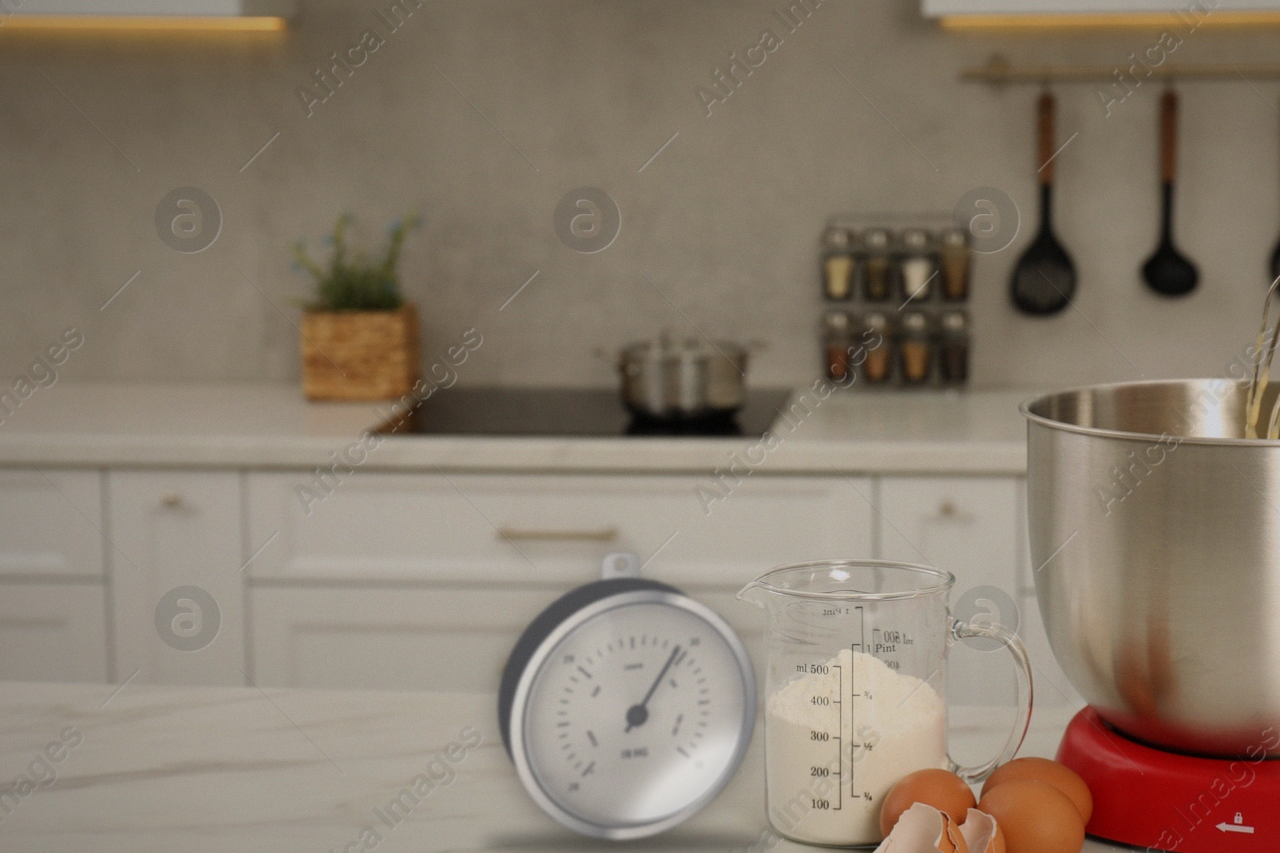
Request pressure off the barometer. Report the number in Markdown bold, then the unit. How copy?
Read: **29.9** inHg
